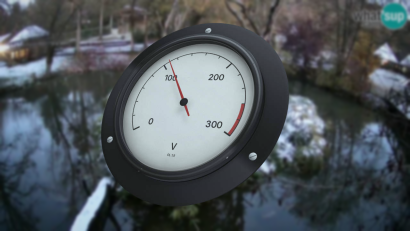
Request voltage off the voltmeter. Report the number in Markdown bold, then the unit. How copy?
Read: **110** V
